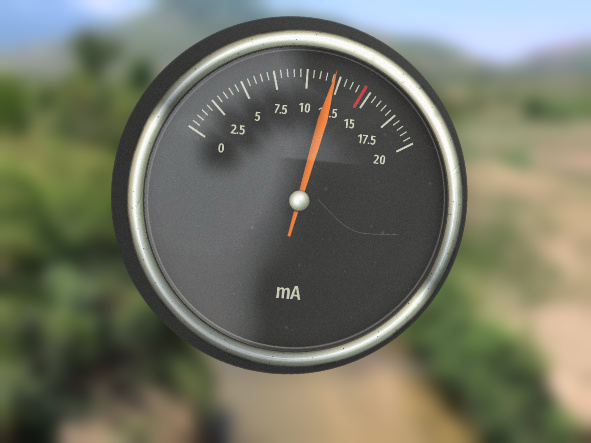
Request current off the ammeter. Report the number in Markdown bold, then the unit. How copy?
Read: **12** mA
